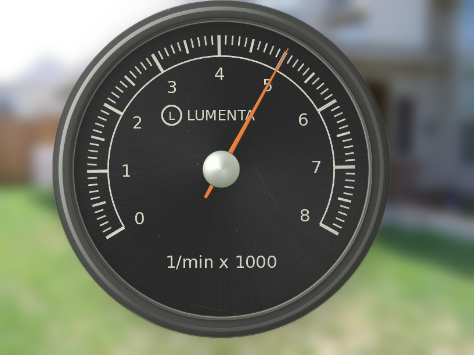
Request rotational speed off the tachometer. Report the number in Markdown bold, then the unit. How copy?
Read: **5000** rpm
